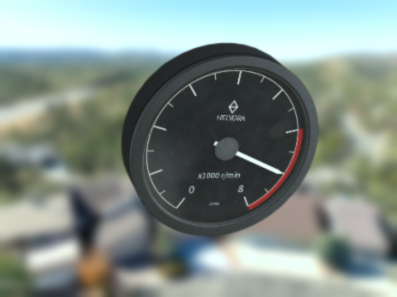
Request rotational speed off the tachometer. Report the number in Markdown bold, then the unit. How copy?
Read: **7000** rpm
